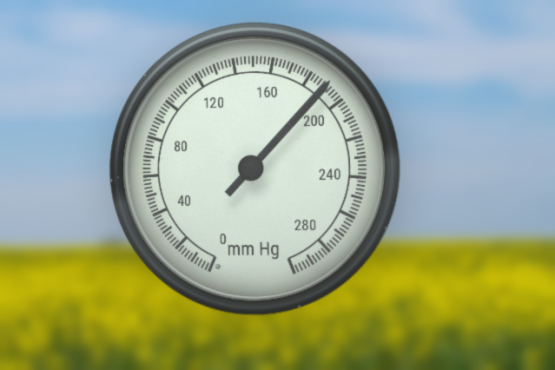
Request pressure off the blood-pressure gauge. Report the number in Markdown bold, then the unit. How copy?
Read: **190** mmHg
